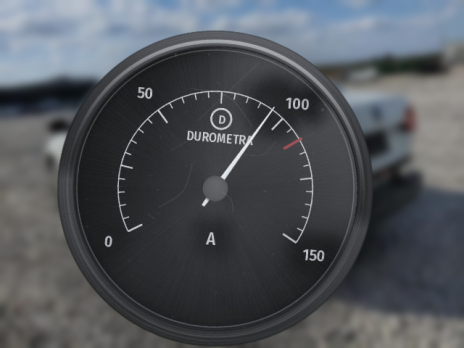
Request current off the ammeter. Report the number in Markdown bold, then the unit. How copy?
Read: **95** A
